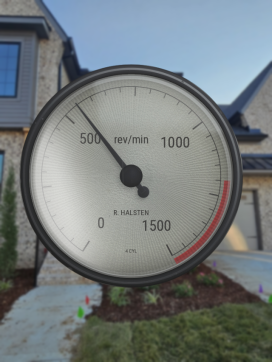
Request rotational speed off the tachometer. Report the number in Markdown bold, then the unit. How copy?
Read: **550** rpm
